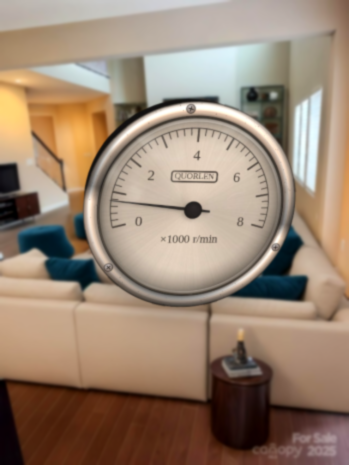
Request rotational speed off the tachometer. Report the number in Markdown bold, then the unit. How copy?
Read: **800** rpm
